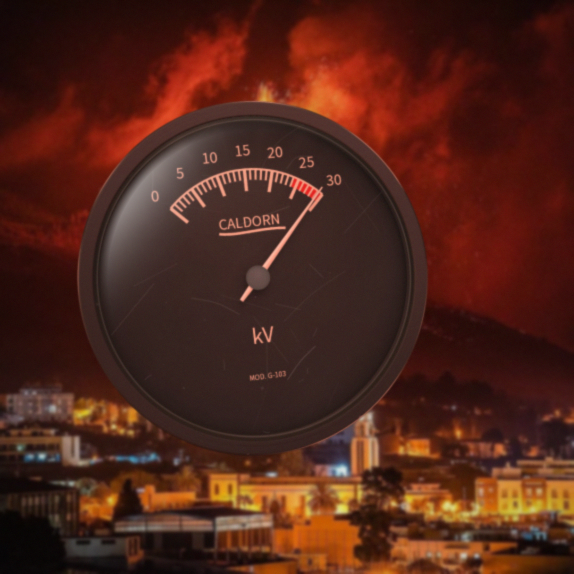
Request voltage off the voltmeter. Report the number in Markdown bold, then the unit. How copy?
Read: **29** kV
